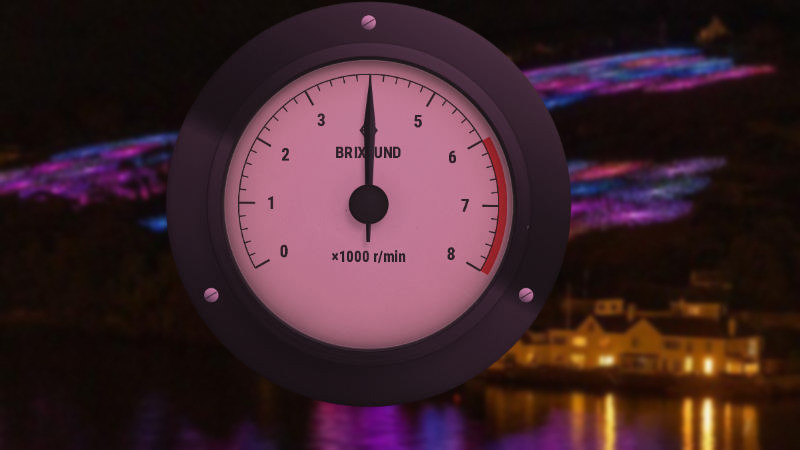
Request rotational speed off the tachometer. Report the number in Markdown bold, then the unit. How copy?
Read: **4000** rpm
